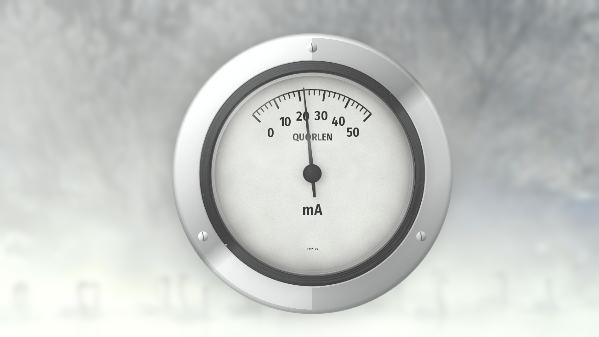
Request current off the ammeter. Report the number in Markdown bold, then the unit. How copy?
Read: **22** mA
